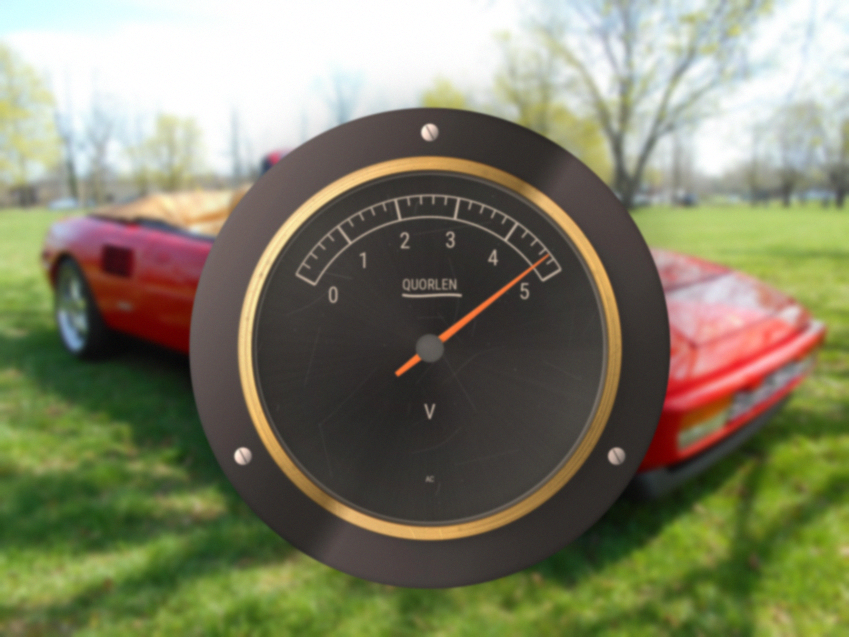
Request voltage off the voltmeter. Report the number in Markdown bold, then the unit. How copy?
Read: **4.7** V
